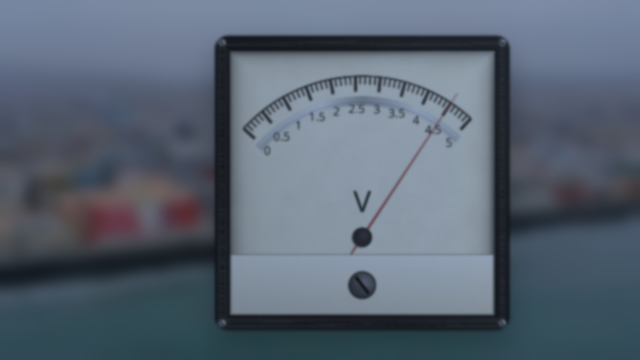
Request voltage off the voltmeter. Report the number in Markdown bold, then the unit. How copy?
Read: **4.5** V
